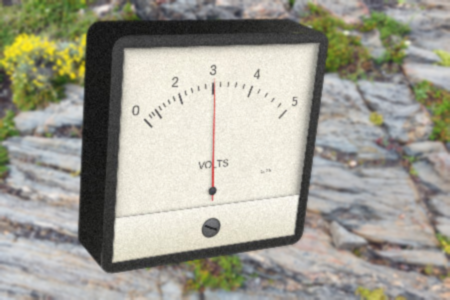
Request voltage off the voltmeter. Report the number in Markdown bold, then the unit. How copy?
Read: **3** V
